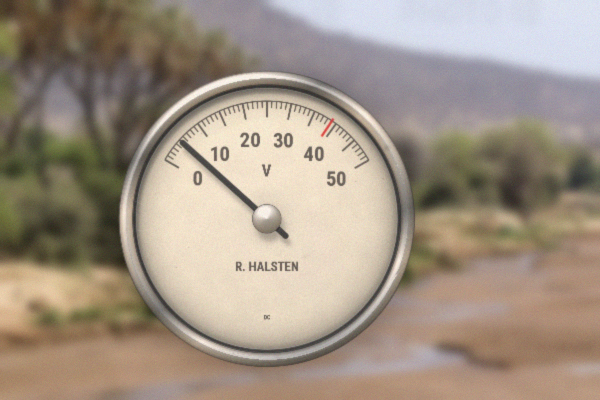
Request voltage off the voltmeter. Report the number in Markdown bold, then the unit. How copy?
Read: **5** V
